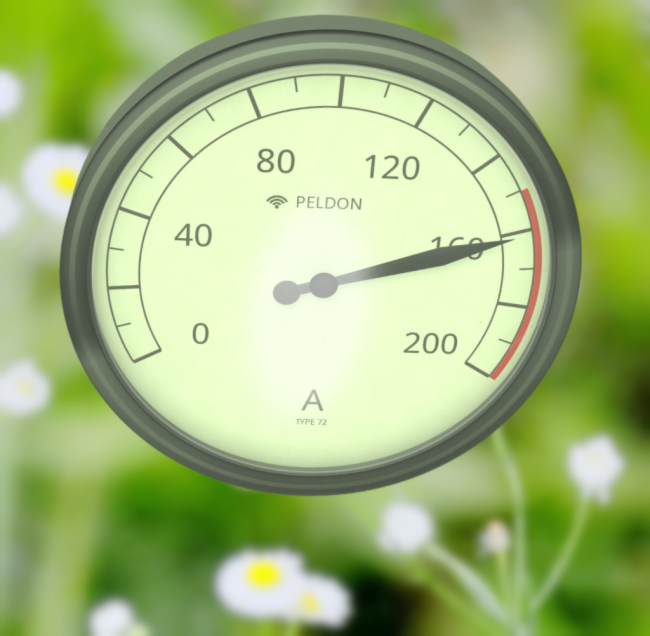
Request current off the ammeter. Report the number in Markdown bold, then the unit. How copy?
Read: **160** A
